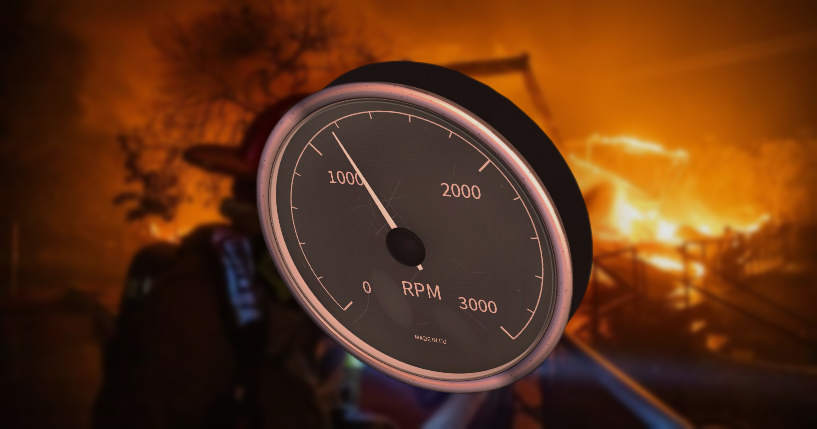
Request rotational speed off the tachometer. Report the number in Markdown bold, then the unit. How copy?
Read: **1200** rpm
